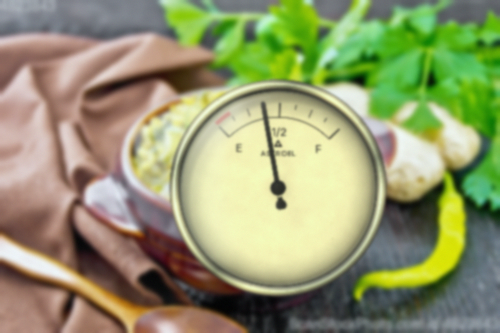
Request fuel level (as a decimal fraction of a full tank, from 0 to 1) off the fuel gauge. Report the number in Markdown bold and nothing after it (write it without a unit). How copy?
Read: **0.375**
